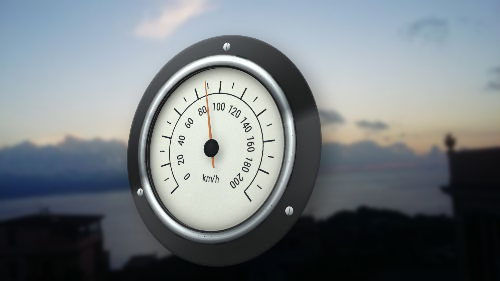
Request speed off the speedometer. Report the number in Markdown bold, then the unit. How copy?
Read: **90** km/h
